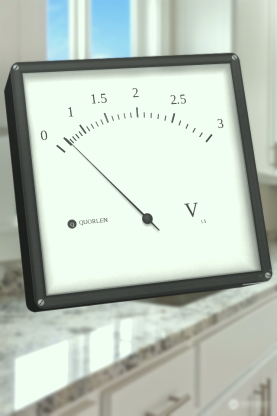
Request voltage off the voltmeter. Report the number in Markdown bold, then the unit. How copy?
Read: **0.5** V
